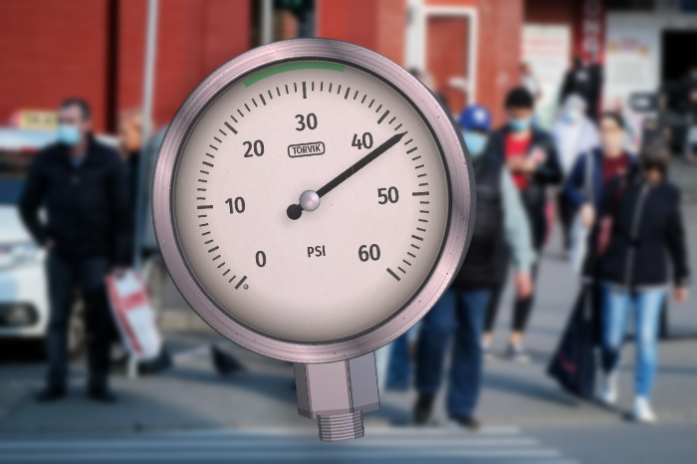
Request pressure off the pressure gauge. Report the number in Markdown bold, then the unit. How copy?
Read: **43** psi
